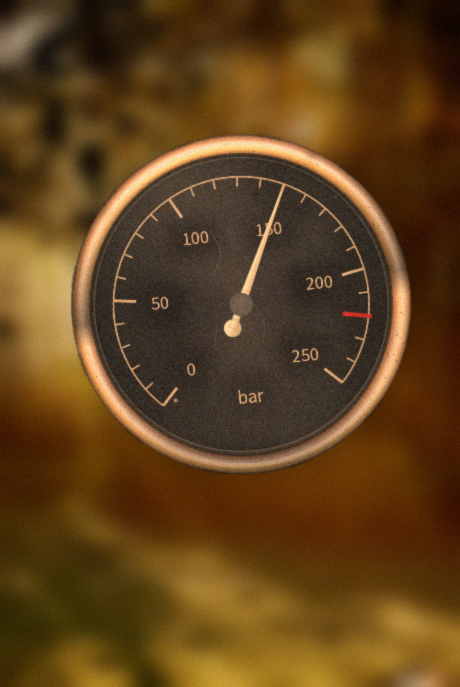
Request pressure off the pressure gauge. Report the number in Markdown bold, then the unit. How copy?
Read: **150** bar
